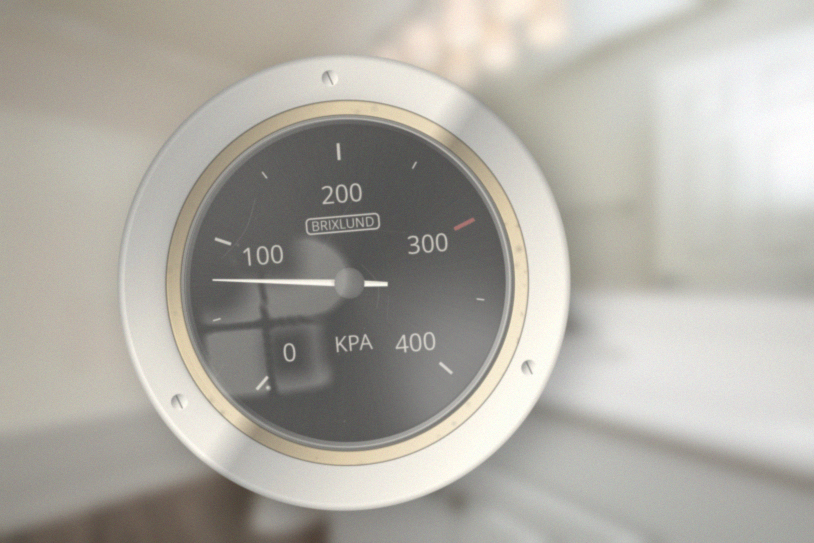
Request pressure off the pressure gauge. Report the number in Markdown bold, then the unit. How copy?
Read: **75** kPa
